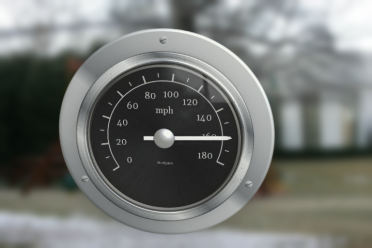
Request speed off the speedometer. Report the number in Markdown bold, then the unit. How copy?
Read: **160** mph
